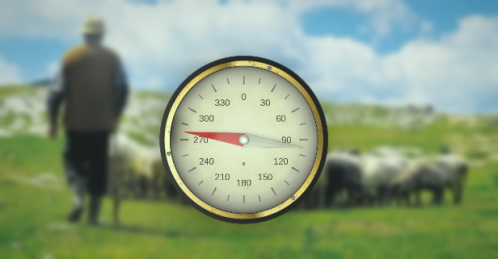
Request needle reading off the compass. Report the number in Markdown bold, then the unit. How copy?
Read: **277.5** °
